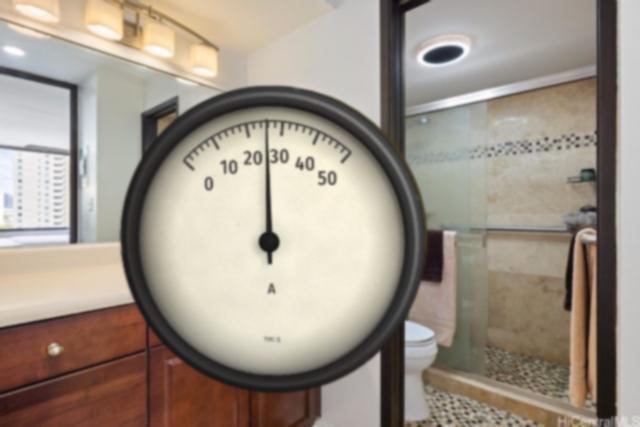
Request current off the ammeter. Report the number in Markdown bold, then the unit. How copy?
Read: **26** A
